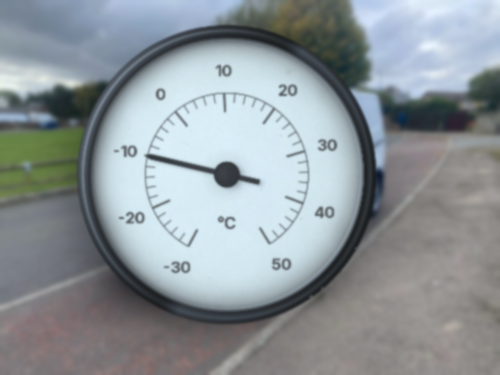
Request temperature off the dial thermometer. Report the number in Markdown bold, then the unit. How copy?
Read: **-10** °C
